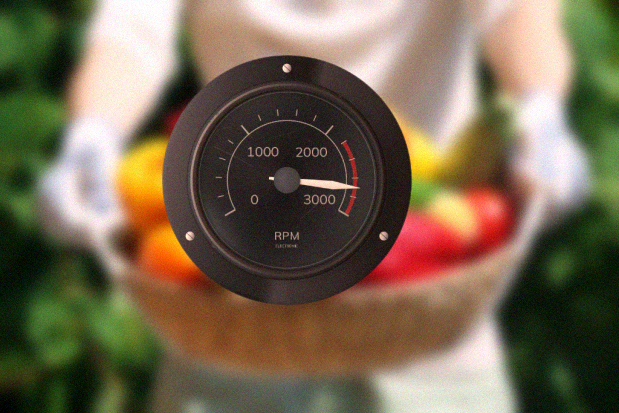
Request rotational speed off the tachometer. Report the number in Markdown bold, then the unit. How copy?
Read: **2700** rpm
